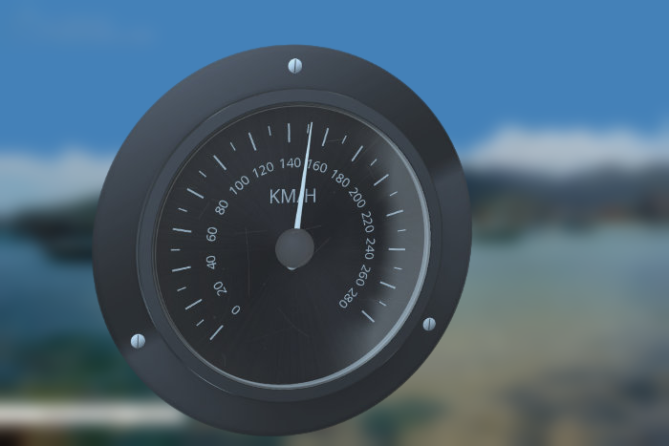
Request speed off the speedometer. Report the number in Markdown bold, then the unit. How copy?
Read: **150** km/h
